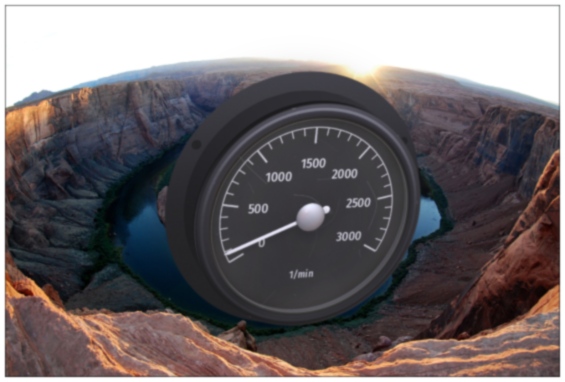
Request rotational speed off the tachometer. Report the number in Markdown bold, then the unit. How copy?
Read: **100** rpm
